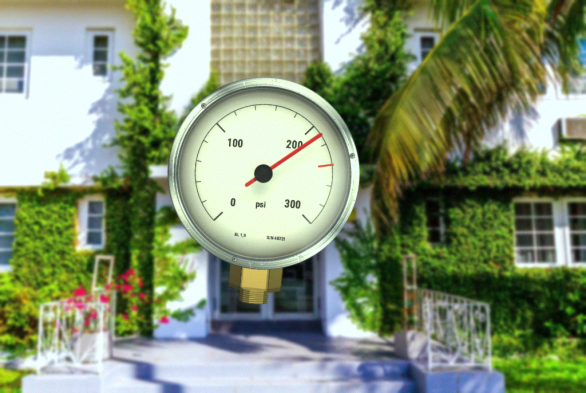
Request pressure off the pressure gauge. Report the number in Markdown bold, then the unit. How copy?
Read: **210** psi
